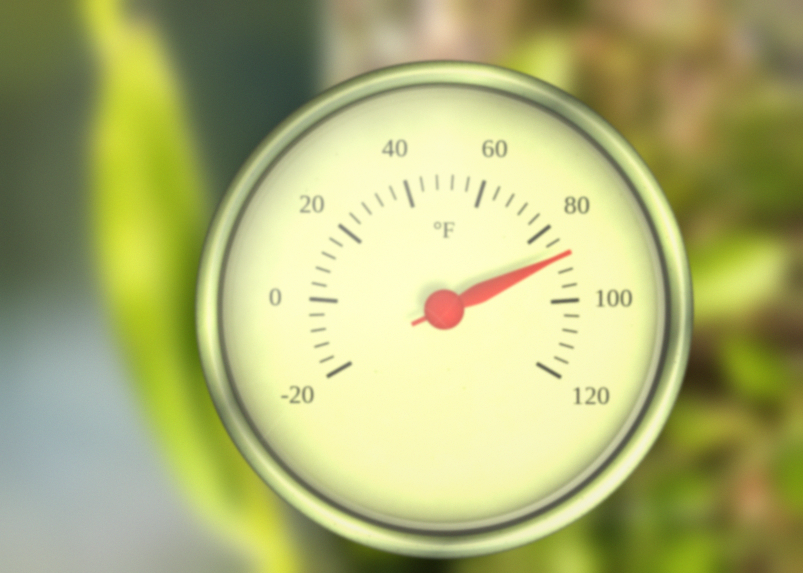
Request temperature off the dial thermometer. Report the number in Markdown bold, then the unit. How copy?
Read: **88** °F
